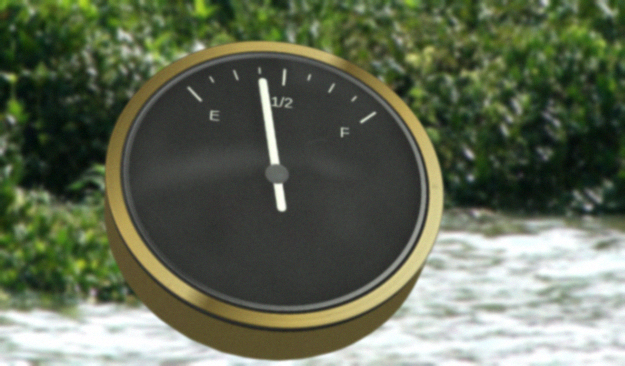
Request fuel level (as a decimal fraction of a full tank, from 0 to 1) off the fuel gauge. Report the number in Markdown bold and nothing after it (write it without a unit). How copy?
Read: **0.375**
